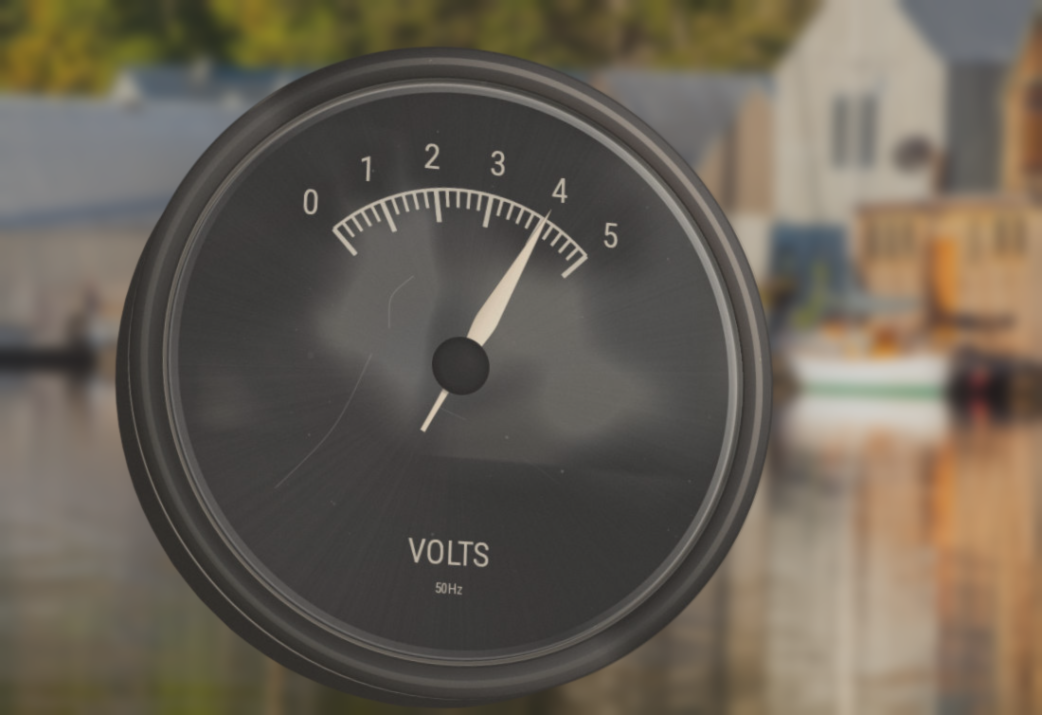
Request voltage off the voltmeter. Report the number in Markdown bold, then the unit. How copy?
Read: **4** V
